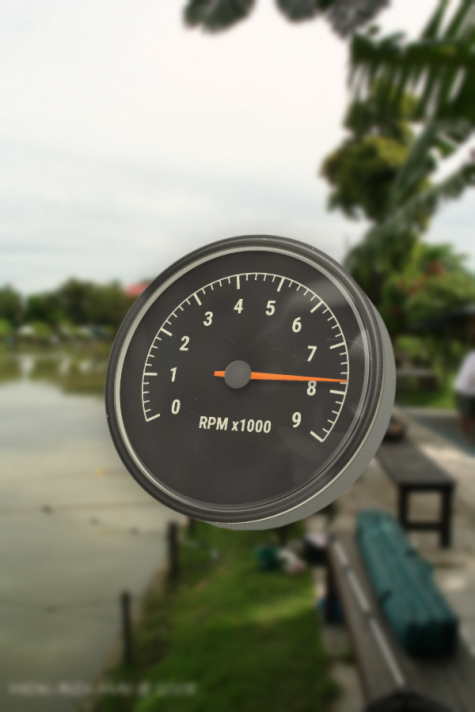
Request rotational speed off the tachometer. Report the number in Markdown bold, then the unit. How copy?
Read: **7800** rpm
